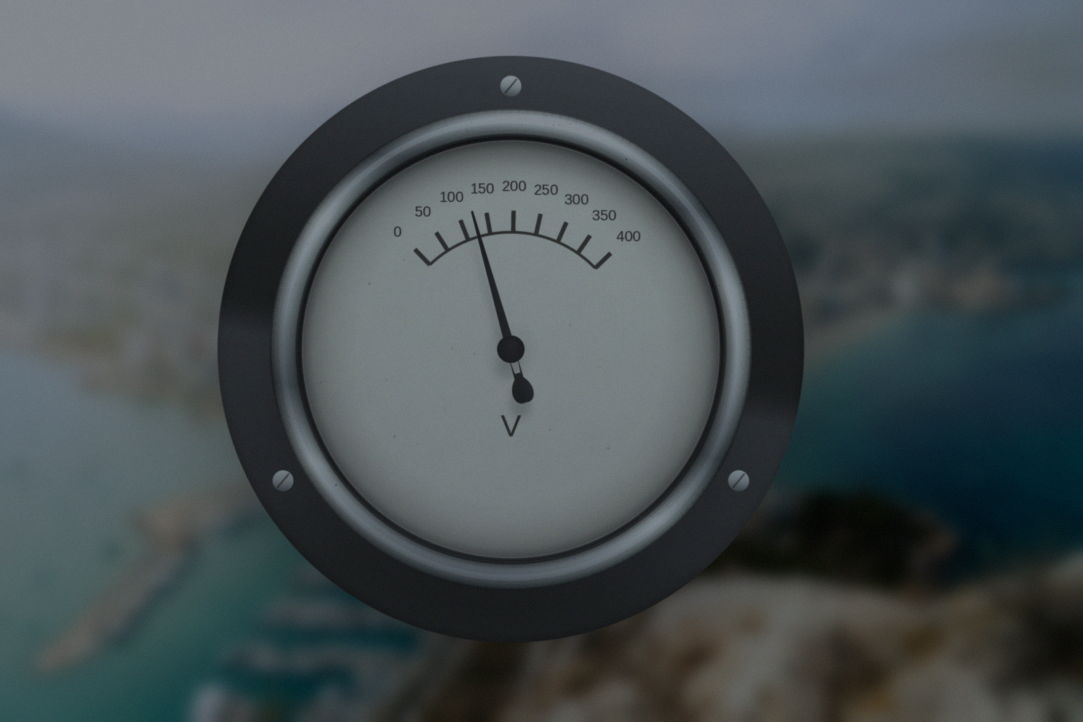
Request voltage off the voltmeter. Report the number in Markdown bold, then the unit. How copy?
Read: **125** V
